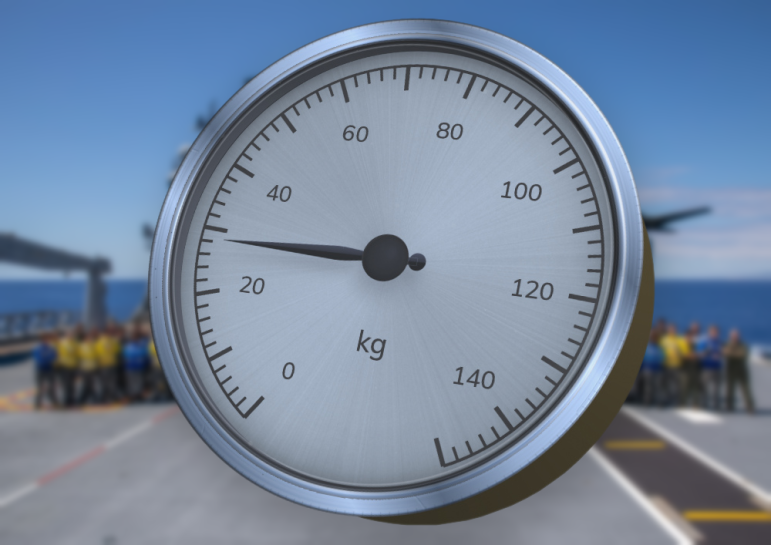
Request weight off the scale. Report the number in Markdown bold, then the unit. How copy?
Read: **28** kg
